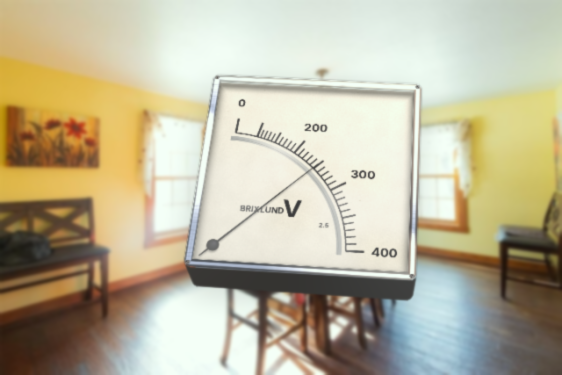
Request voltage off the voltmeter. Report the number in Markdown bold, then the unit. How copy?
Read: **250** V
